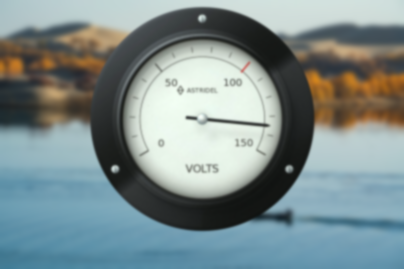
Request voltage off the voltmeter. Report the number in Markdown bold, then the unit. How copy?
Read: **135** V
